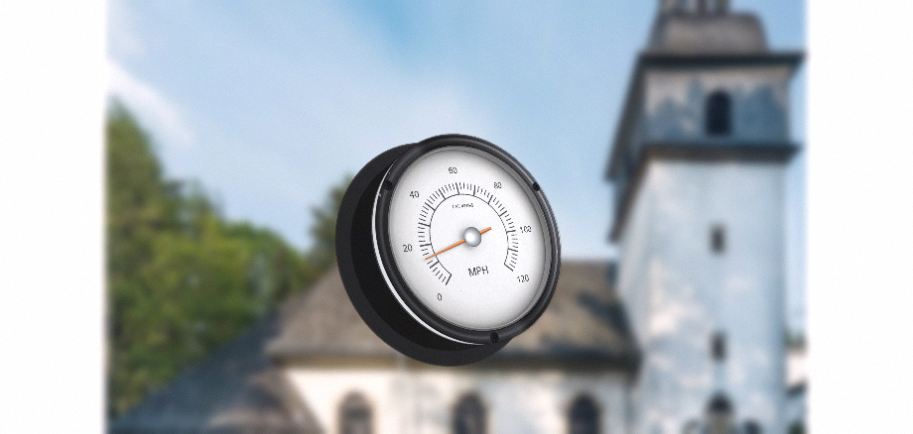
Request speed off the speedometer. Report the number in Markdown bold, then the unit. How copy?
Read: **14** mph
